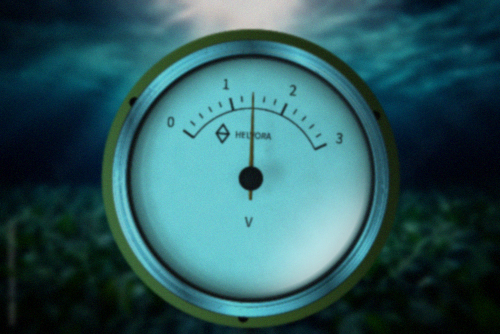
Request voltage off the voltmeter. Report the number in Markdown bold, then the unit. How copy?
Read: **1.4** V
